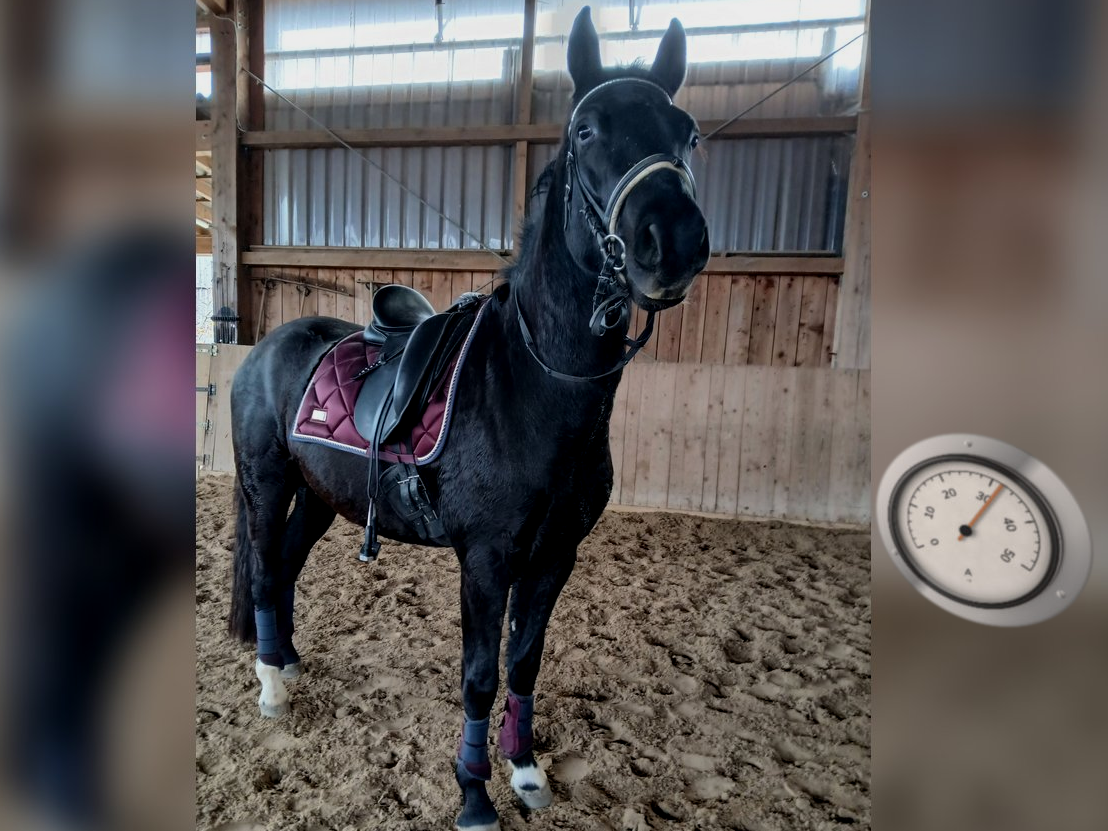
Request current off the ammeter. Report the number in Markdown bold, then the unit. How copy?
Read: **32** A
